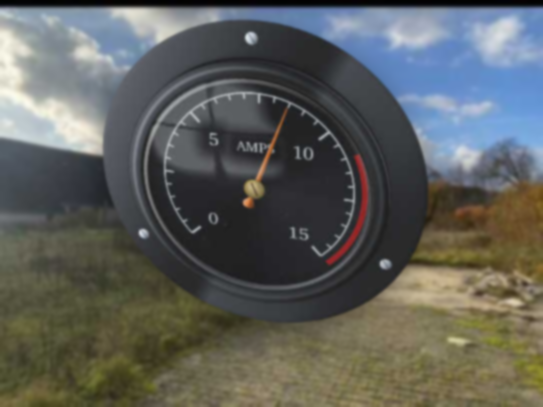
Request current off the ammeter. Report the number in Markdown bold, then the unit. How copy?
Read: **8.5** A
